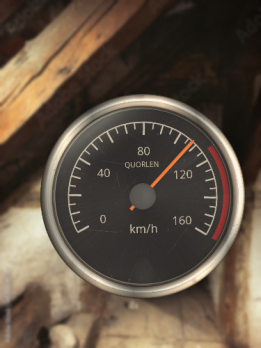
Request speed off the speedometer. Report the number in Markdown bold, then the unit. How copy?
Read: **107.5** km/h
